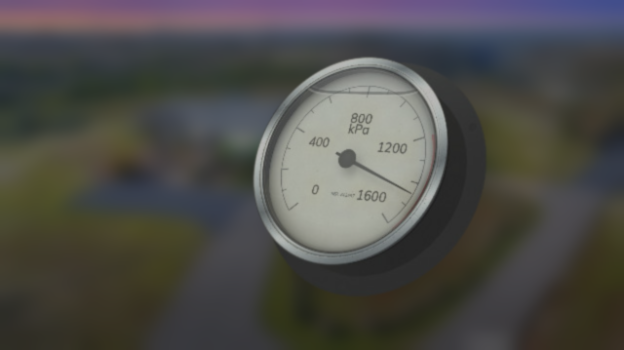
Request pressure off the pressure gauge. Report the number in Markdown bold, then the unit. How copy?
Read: **1450** kPa
